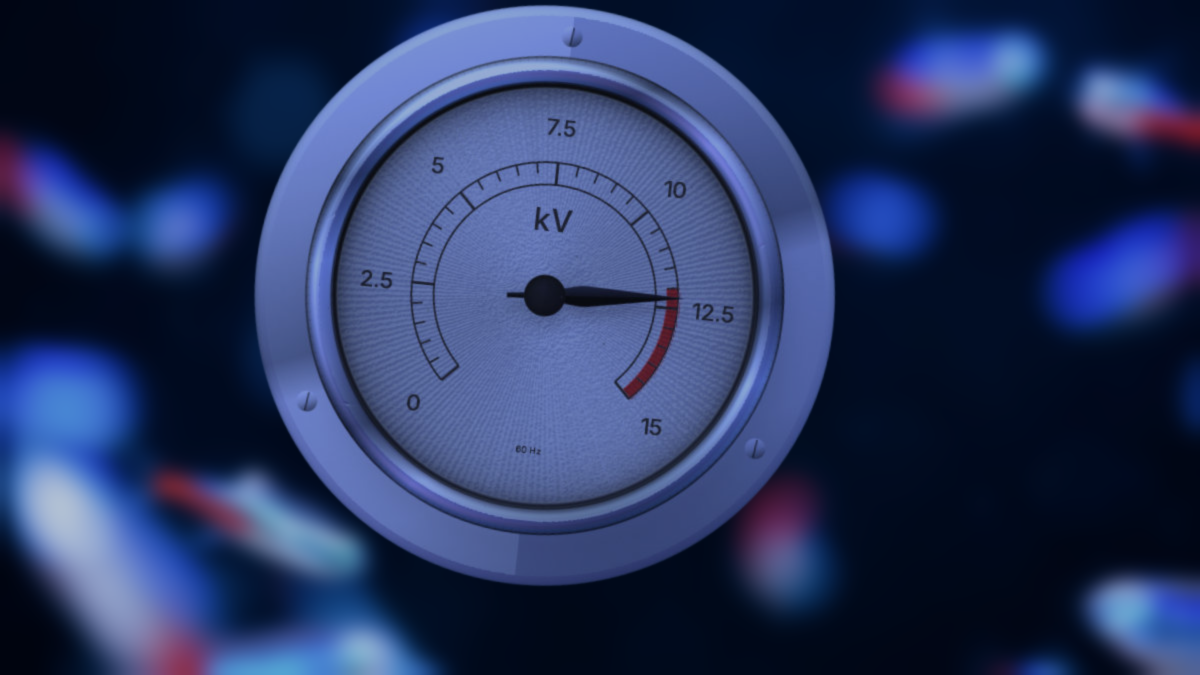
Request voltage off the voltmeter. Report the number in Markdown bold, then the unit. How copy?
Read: **12.25** kV
